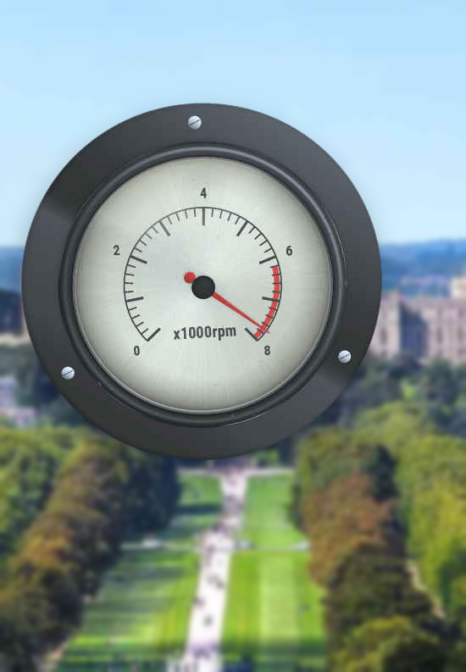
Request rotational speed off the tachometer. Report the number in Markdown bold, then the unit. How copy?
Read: **7700** rpm
